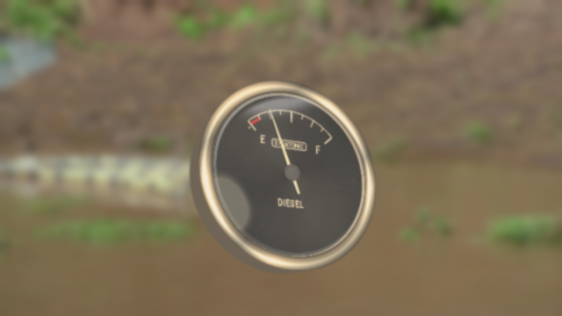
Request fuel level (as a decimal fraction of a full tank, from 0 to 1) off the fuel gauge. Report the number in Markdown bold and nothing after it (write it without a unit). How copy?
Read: **0.25**
